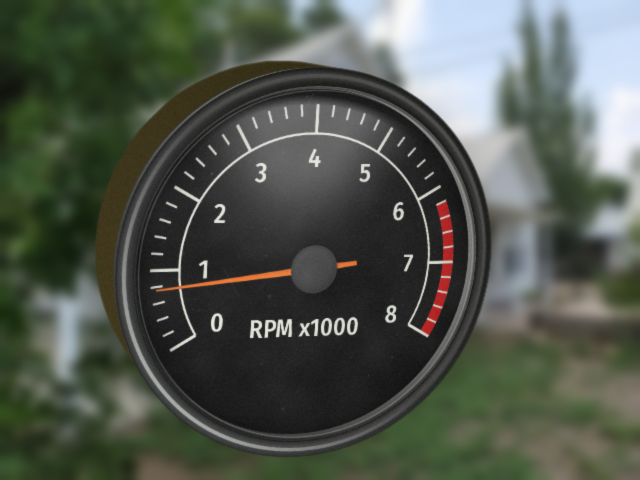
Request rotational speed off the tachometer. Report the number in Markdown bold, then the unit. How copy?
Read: **800** rpm
